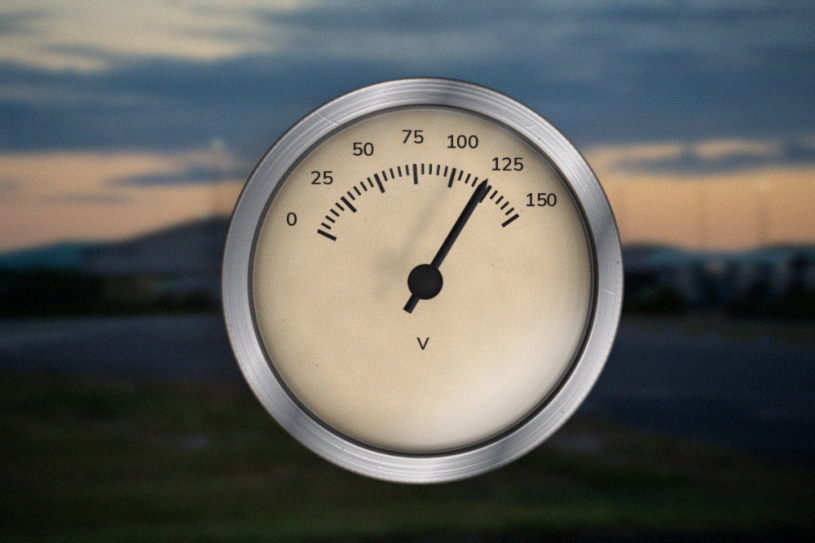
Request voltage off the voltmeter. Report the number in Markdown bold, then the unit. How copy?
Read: **120** V
